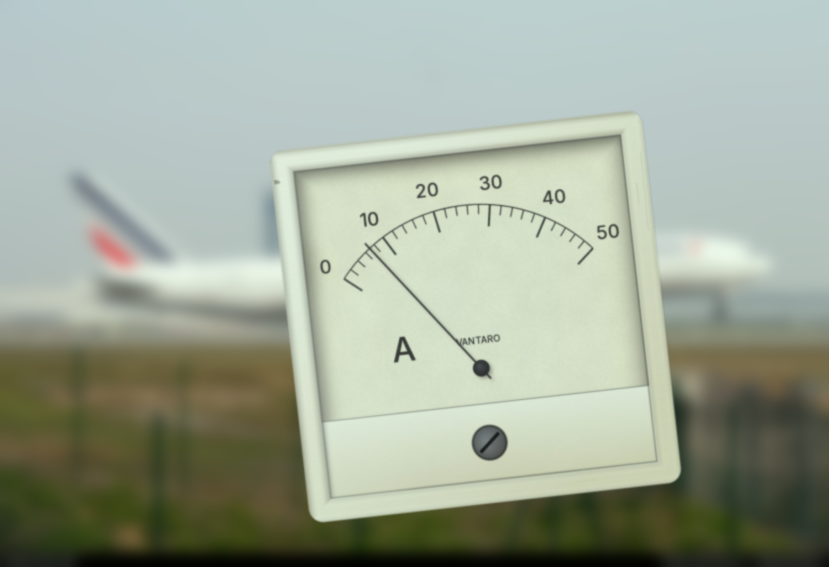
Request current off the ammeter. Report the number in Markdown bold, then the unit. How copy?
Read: **7** A
